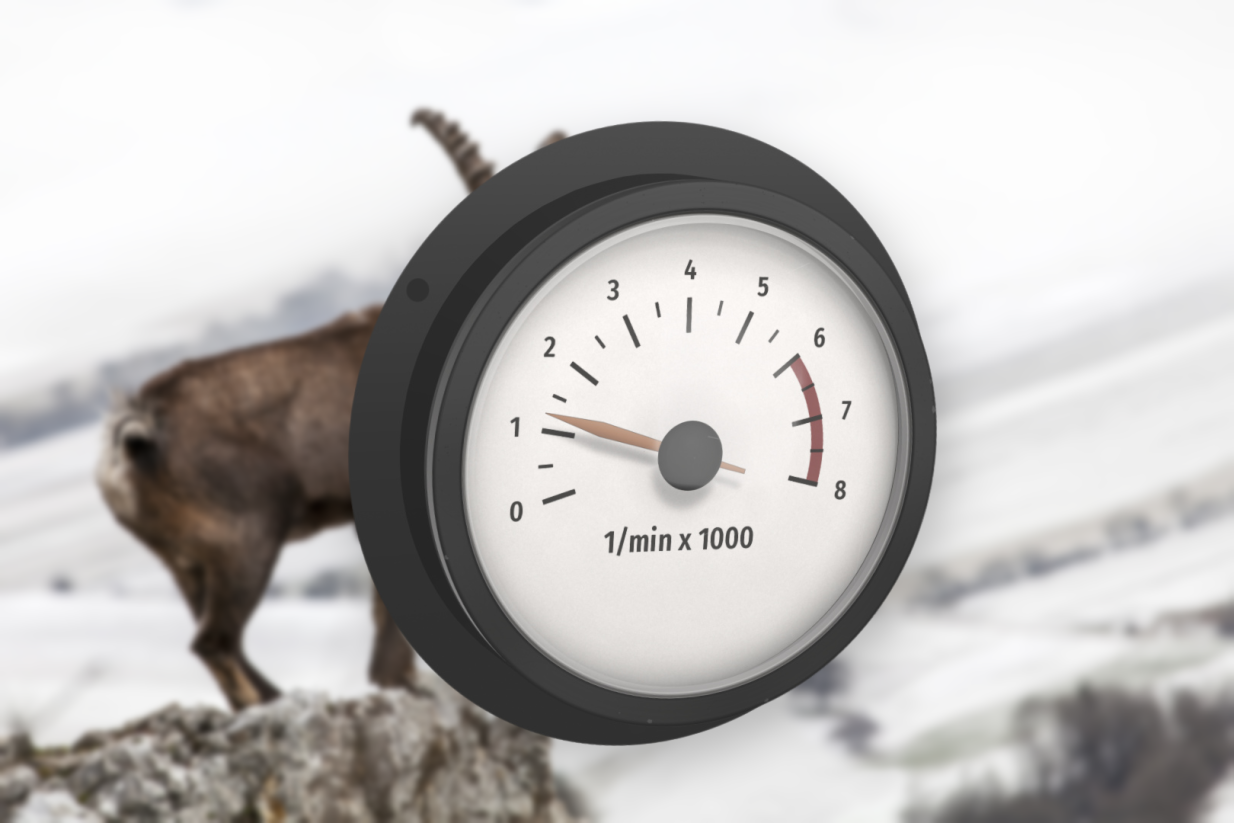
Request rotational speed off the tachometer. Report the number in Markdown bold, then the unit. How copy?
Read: **1250** rpm
